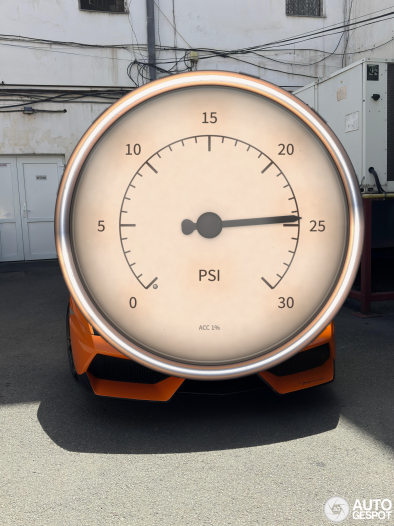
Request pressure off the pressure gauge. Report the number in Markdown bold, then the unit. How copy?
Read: **24.5** psi
